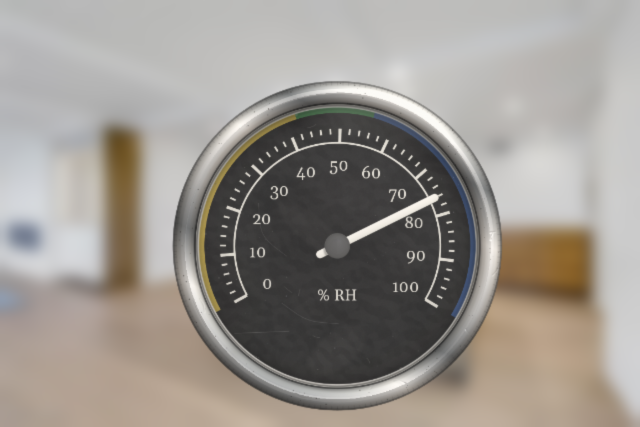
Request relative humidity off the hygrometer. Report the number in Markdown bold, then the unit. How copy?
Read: **76** %
